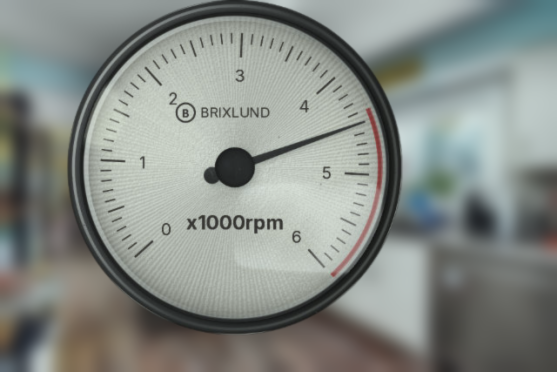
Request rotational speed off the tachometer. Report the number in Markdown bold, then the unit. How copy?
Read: **4500** rpm
